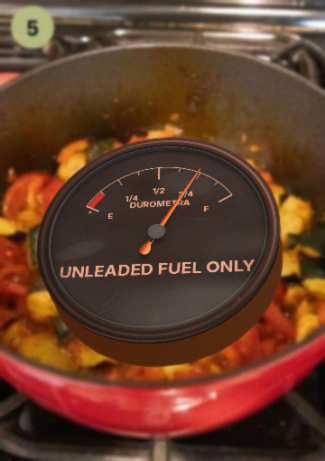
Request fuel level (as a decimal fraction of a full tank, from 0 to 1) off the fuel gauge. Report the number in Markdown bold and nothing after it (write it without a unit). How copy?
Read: **0.75**
